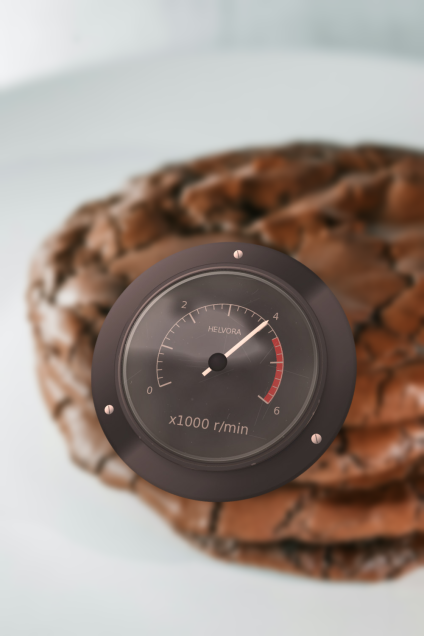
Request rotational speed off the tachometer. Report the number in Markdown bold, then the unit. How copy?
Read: **4000** rpm
